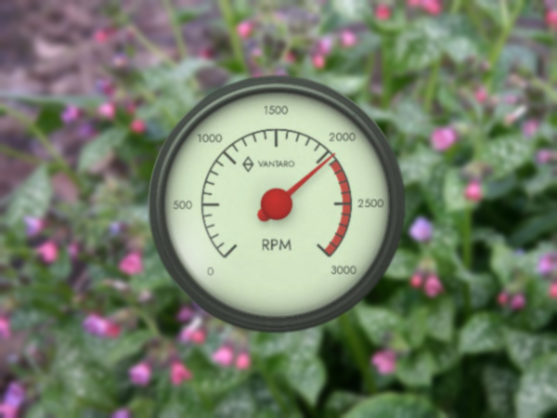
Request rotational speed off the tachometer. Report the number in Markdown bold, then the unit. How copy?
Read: **2050** rpm
